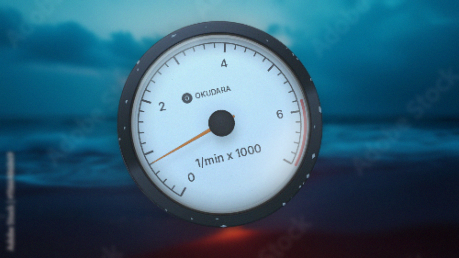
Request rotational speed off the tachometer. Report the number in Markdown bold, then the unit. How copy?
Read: **800** rpm
